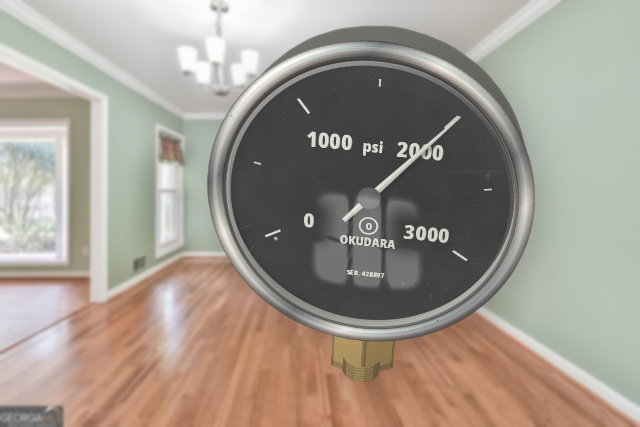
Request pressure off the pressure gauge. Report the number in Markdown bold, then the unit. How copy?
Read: **2000** psi
